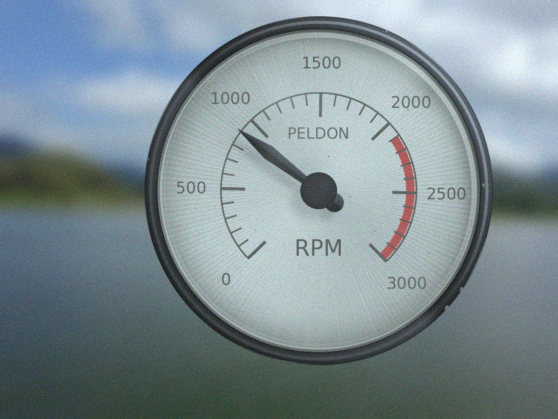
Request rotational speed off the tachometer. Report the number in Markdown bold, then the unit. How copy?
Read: **900** rpm
